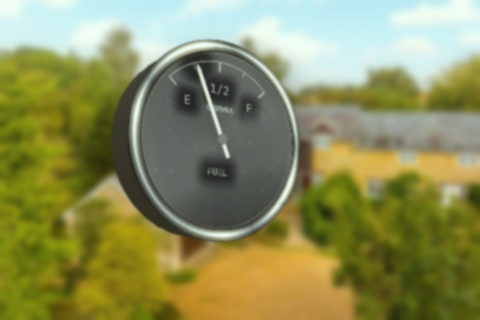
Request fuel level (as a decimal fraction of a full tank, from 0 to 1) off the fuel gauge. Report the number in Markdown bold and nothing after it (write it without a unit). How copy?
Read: **0.25**
